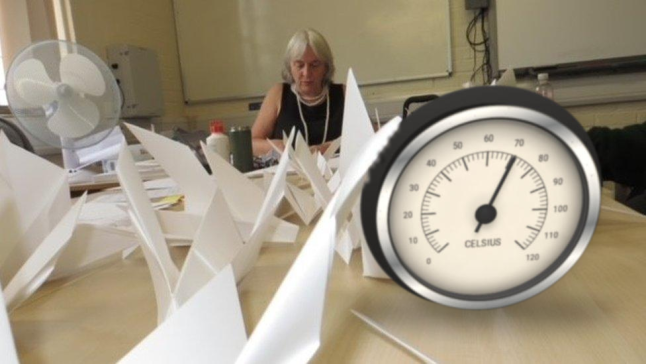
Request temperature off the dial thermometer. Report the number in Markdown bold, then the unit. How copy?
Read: **70** °C
